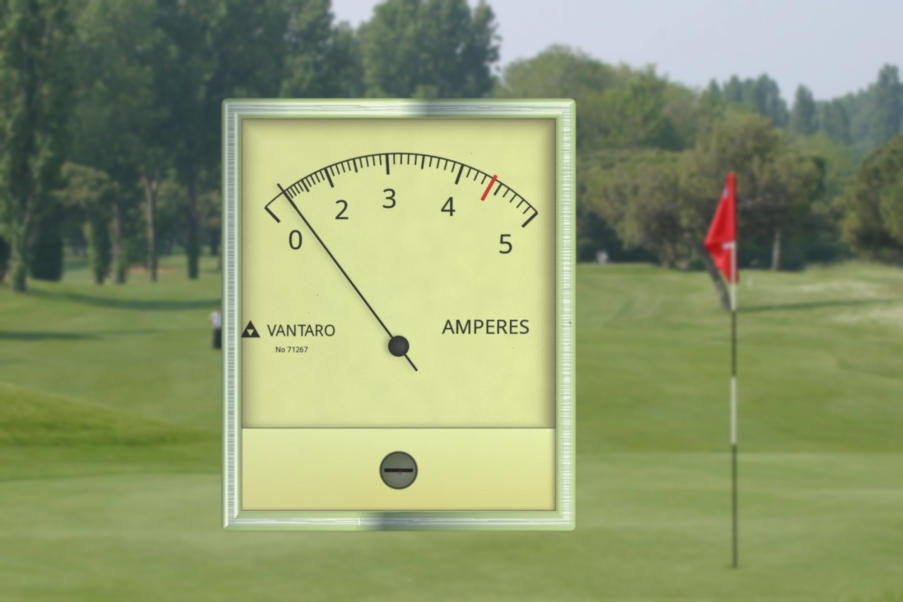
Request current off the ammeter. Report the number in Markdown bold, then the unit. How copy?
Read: **1** A
